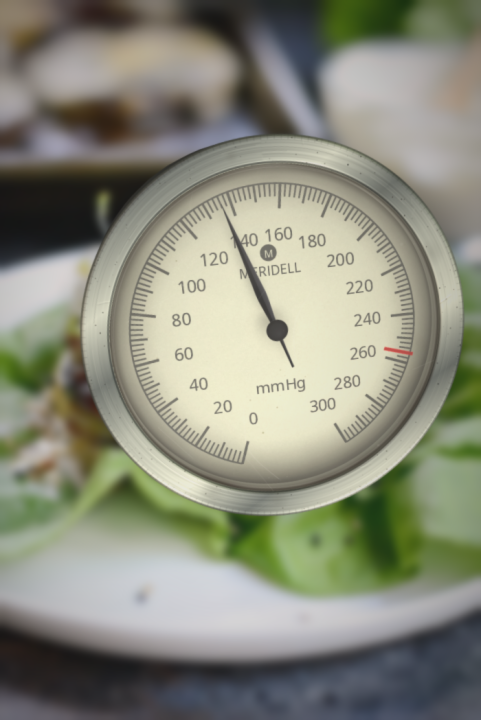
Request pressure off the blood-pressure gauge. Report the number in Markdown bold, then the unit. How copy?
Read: **136** mmHg
